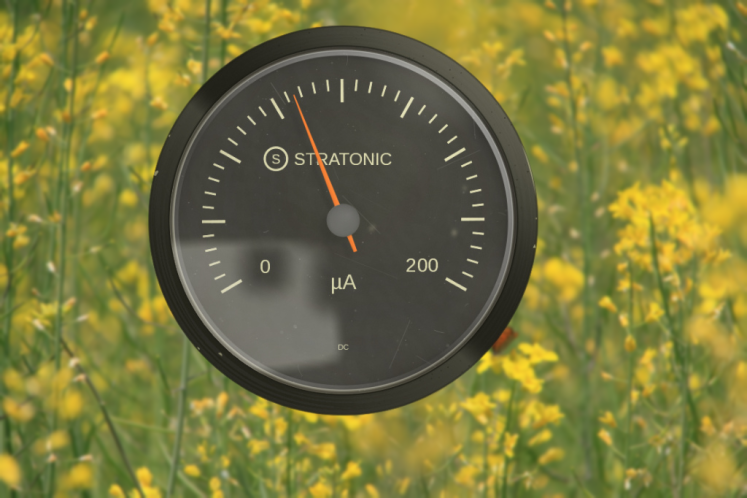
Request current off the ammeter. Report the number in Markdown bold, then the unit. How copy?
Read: **82.5** µA
